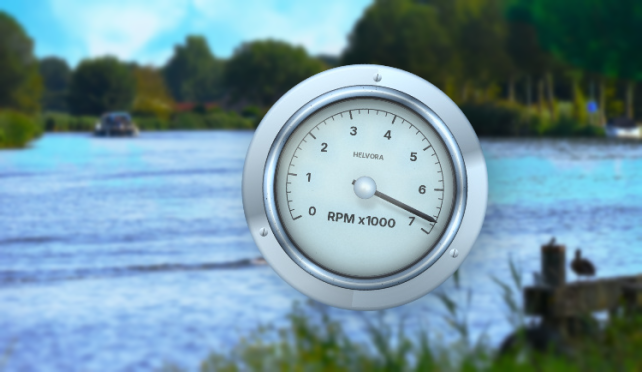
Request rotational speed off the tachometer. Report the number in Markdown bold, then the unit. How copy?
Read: **6700** rpm
